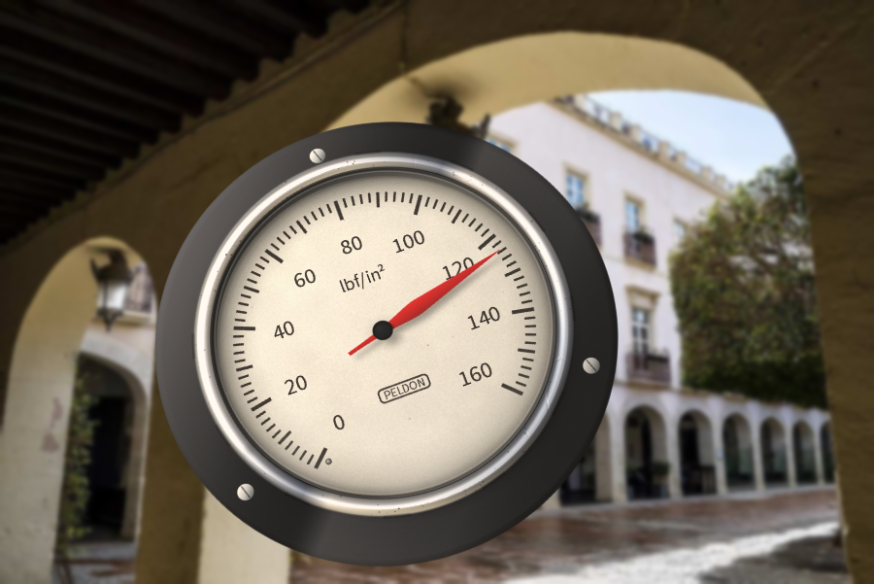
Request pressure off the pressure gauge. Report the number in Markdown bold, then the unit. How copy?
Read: **124** psi
